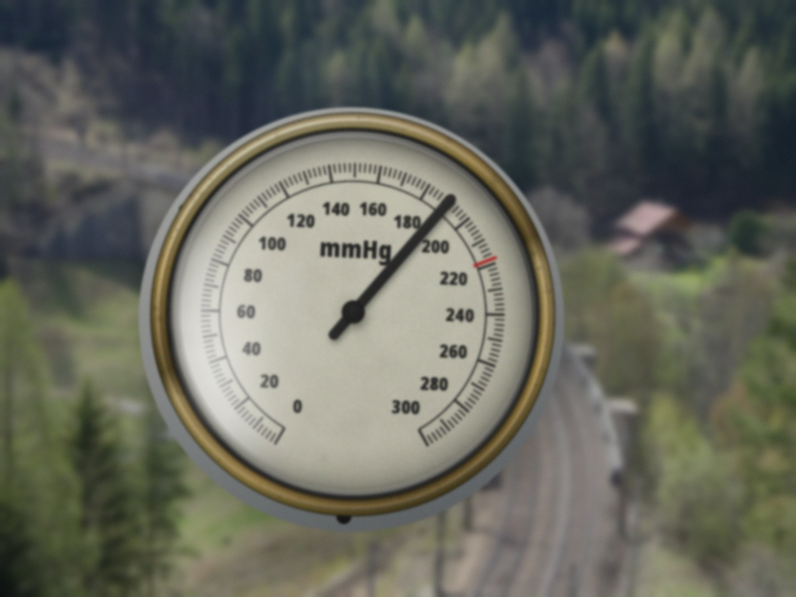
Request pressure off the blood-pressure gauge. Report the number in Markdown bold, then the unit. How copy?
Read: **190** mmHg
